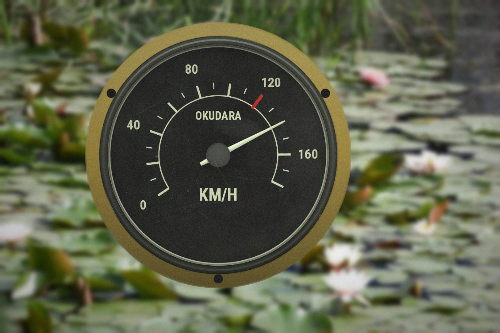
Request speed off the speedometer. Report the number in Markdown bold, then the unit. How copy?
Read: **140** km/h
